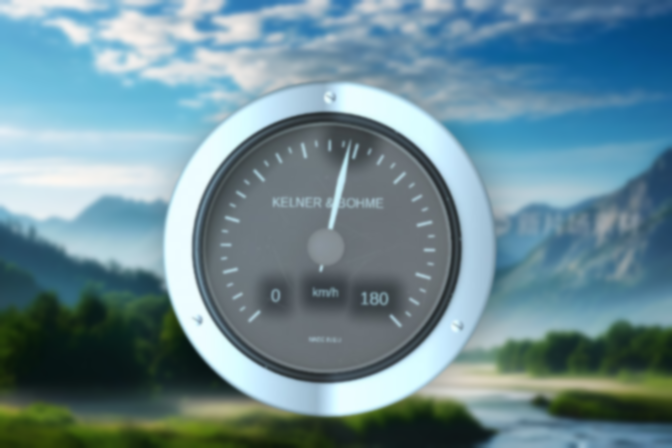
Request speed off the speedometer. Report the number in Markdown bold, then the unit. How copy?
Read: **97.5** km/h
